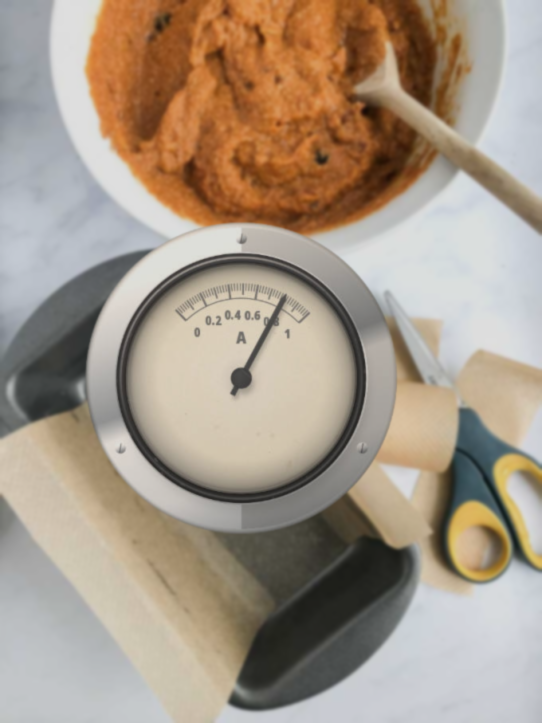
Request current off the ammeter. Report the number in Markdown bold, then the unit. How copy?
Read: **0.8** A
